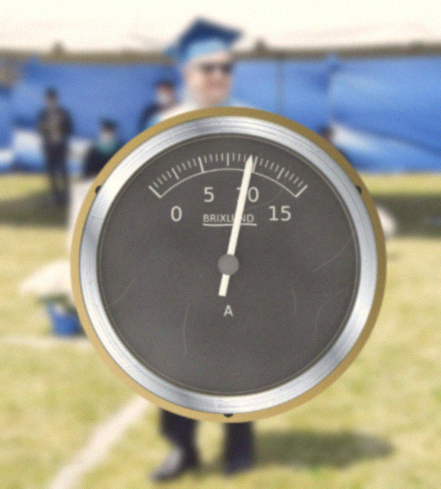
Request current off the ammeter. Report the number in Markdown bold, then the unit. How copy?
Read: **9.5** A
